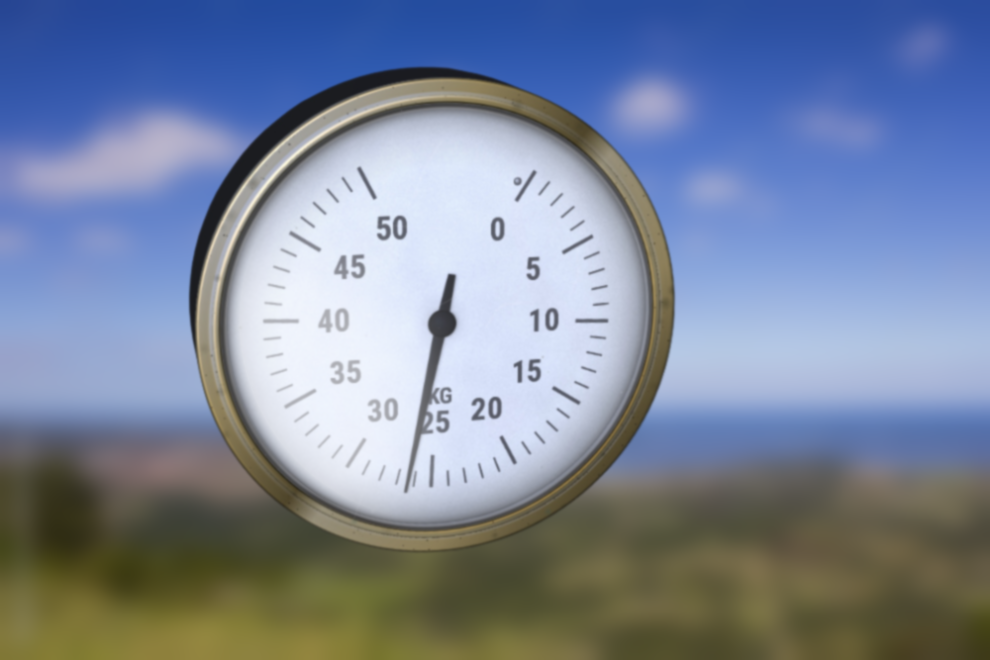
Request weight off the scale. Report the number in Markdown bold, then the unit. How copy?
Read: **26.5** kg
